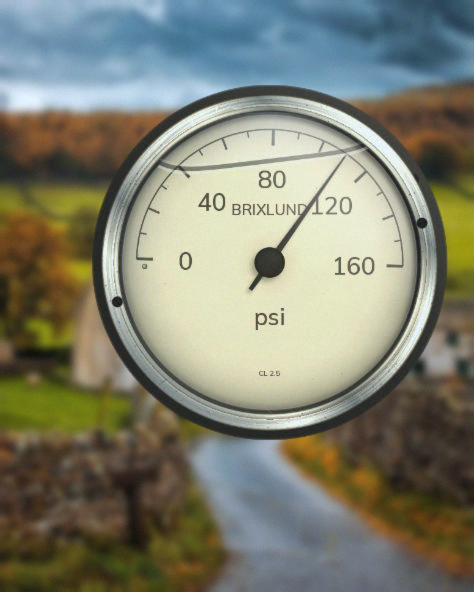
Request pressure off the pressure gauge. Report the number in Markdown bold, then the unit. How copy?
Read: **110** psi
